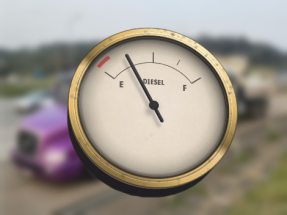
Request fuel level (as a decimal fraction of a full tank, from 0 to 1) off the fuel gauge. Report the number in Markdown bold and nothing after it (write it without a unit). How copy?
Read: **0.25**
